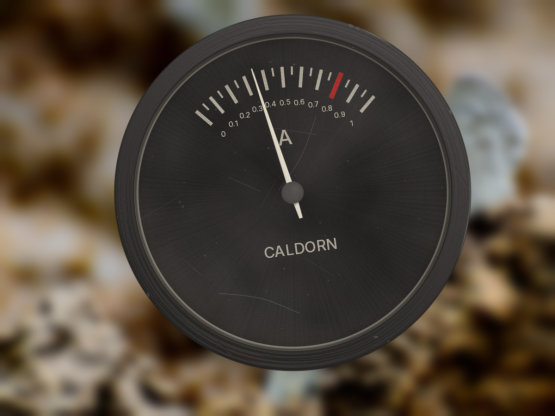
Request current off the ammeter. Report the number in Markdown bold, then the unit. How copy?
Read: **0.35** A
